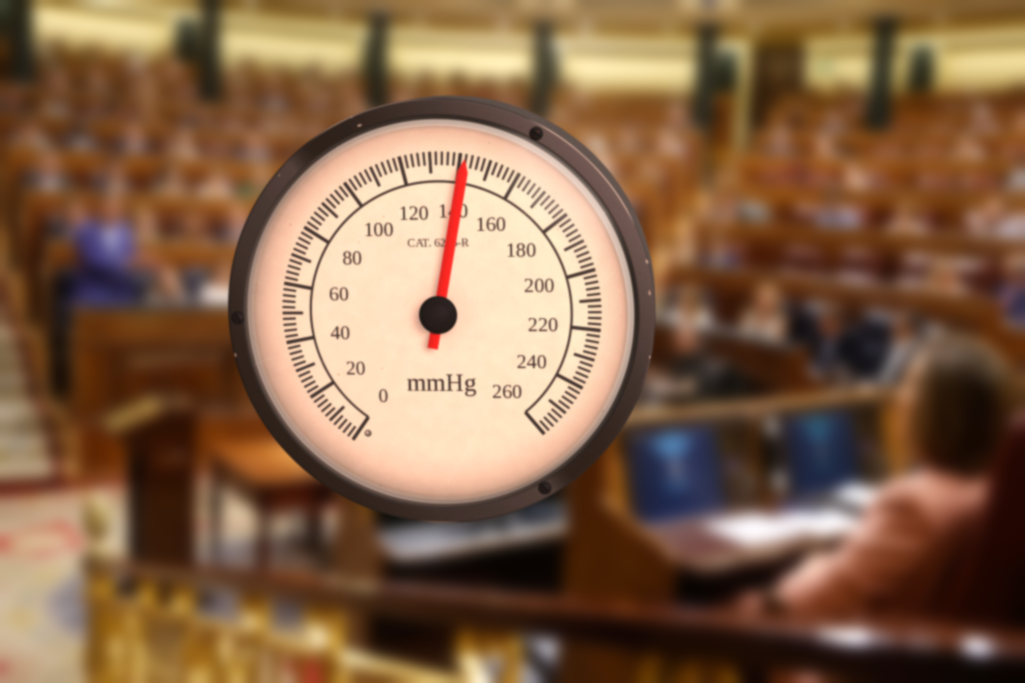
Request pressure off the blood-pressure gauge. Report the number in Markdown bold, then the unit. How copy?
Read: **142** mmHg
